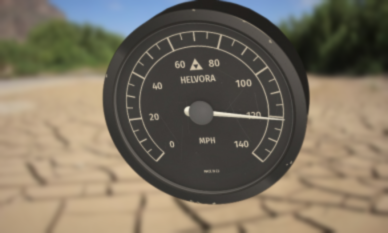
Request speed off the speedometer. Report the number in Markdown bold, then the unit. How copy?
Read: **120** mph
